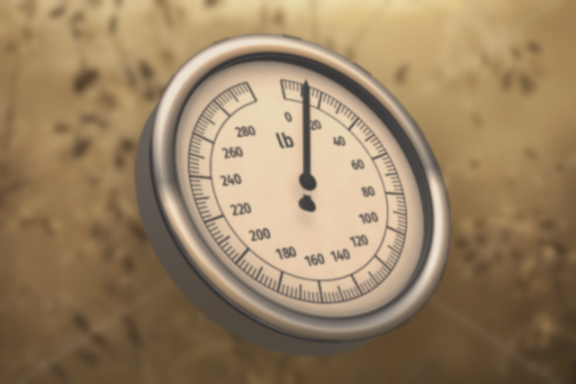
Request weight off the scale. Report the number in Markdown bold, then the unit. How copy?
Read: **10** lb
